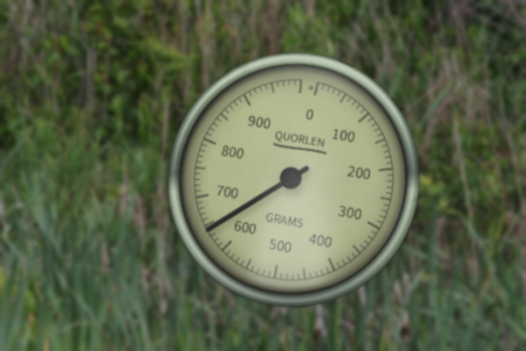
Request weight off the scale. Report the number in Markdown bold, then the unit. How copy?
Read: **640** g
